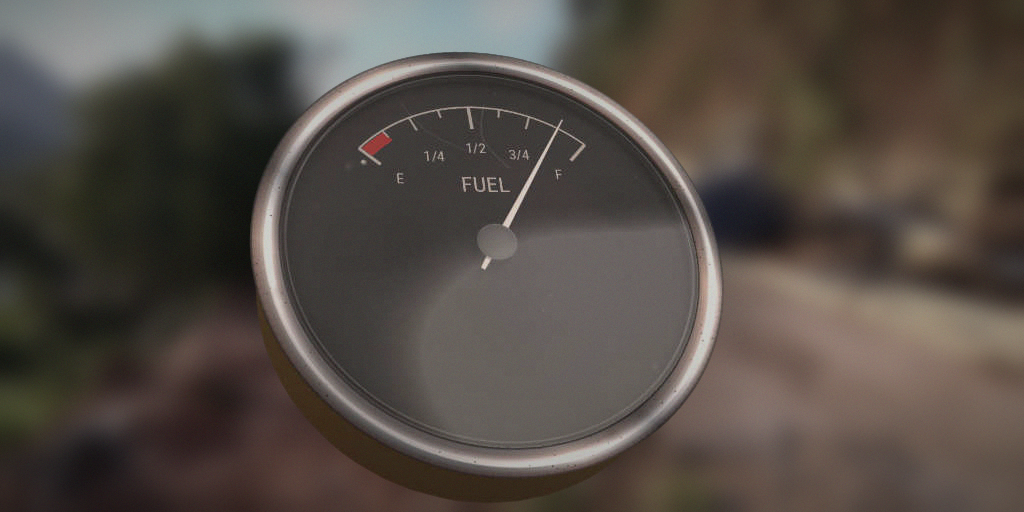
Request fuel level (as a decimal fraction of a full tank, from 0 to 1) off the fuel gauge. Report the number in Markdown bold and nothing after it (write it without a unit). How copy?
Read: **0.875**
